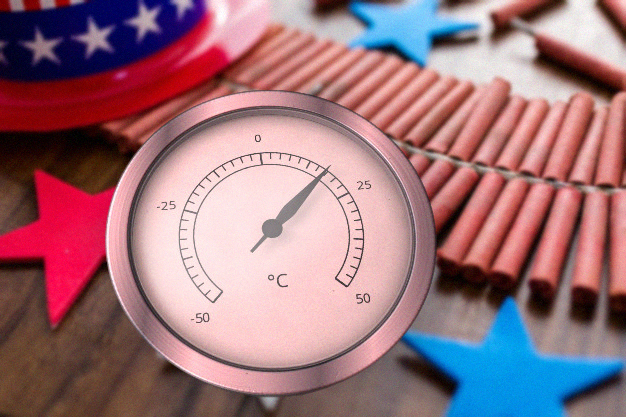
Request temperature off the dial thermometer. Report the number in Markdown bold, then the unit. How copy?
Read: **17.5** °C
